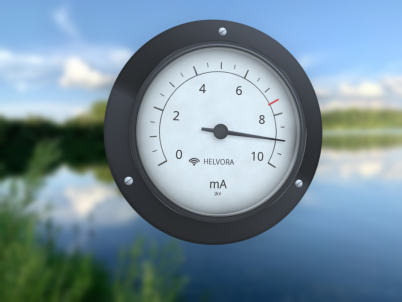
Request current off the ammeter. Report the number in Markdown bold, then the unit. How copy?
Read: **9** mA
